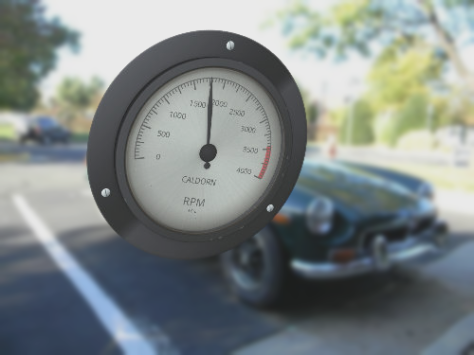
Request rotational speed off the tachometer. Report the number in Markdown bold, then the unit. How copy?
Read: **1750** rpm
